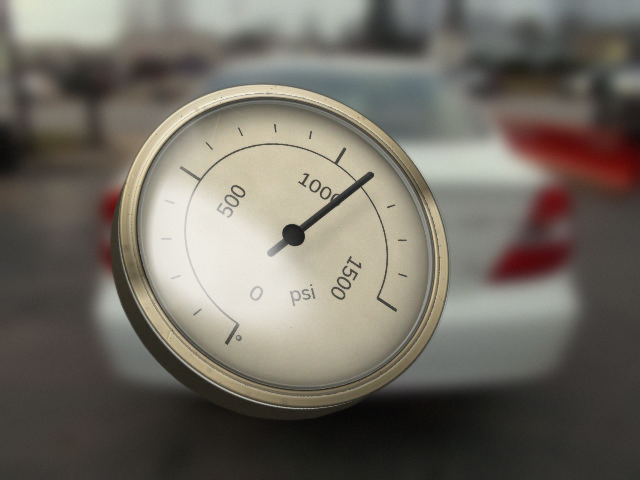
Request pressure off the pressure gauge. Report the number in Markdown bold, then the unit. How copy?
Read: **1100** psi
